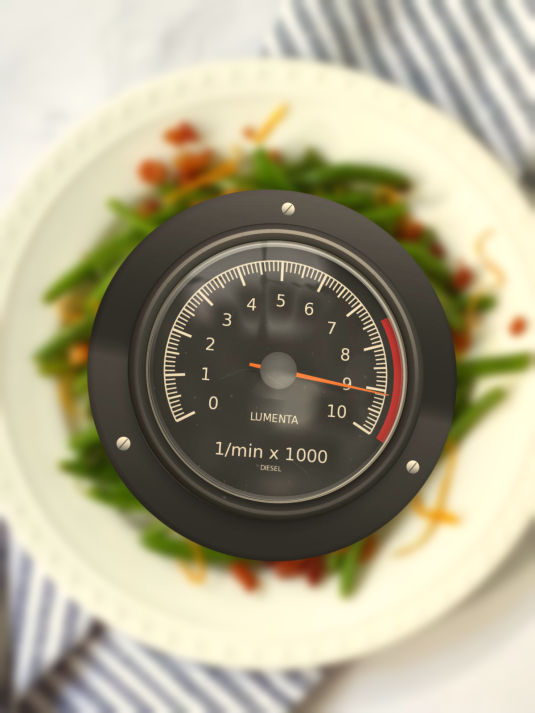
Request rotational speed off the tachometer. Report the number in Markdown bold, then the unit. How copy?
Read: **9100** rpm
